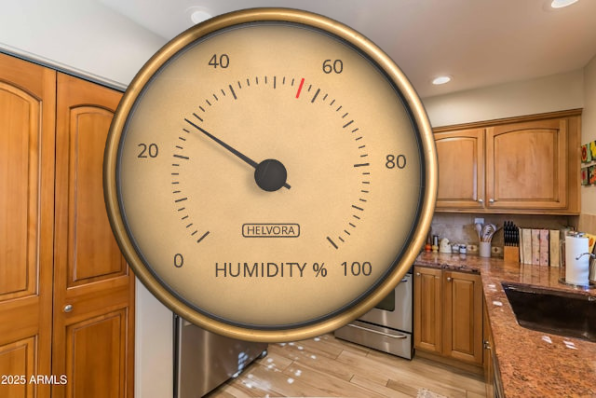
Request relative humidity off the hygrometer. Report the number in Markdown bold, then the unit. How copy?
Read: **28** %
